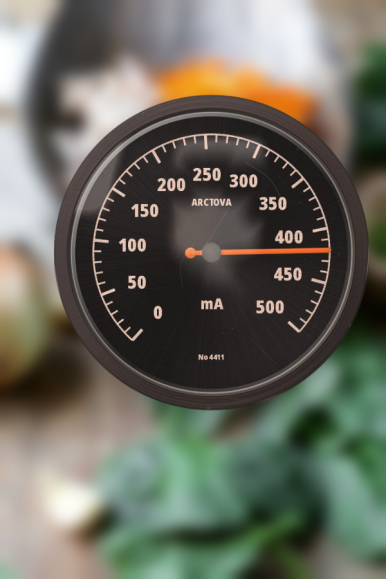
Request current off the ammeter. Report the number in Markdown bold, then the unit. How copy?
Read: **420** mA
